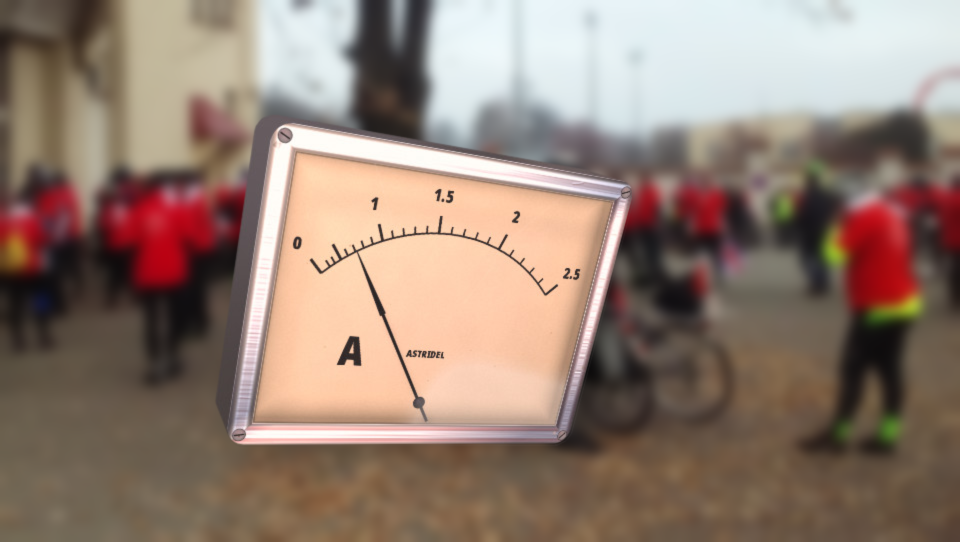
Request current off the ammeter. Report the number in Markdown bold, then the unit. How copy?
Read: **0.7** A
